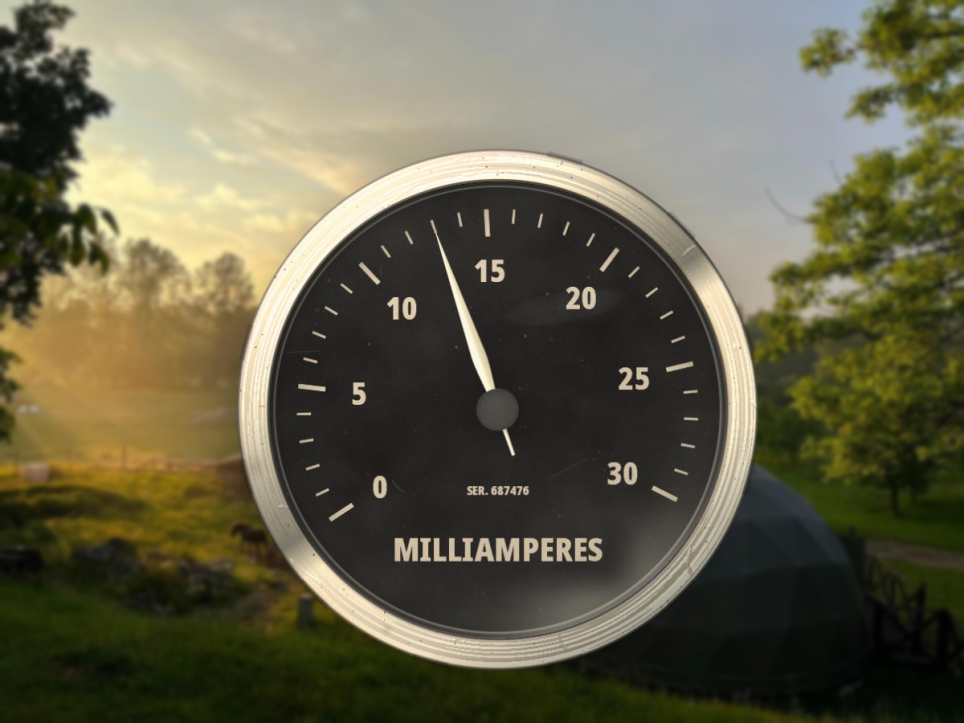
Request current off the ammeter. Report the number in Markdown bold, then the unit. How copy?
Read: **13** mA
